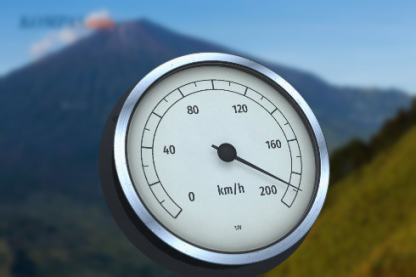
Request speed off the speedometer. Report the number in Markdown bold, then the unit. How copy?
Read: **190** km/h
